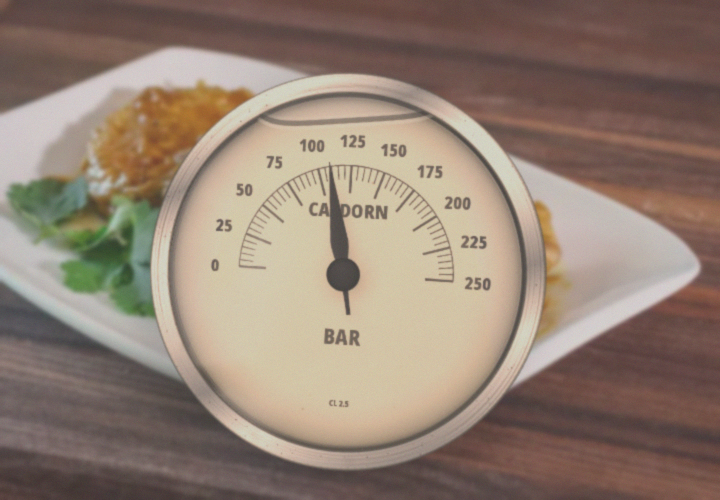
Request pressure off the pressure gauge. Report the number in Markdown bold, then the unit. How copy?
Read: **110** bar
